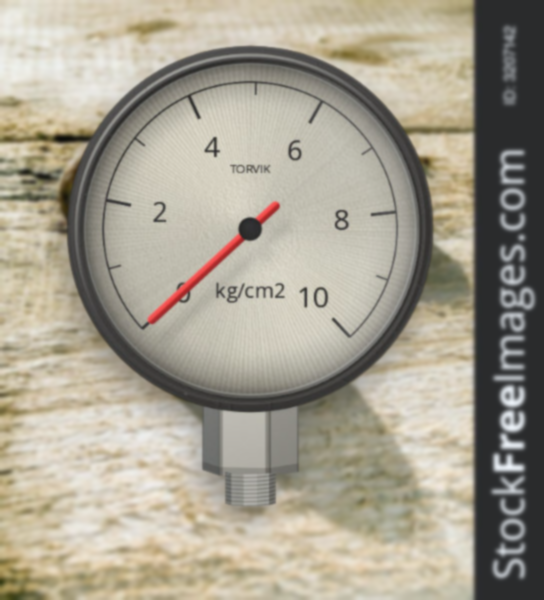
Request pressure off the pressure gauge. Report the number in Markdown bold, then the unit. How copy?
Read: **0** kg/cm²
